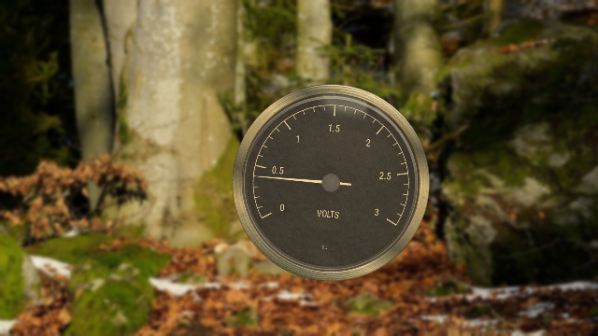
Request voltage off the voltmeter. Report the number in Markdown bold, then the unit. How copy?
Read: **0.4** V
